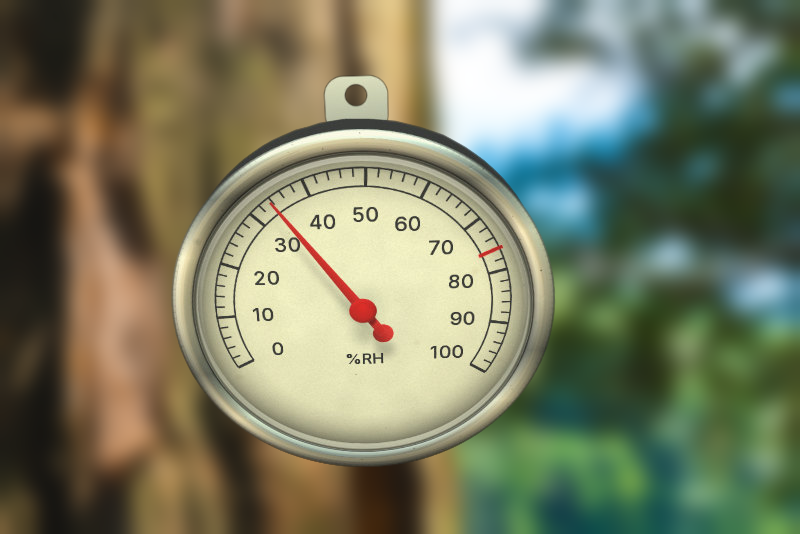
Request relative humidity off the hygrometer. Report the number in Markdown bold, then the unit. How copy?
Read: **34** %
